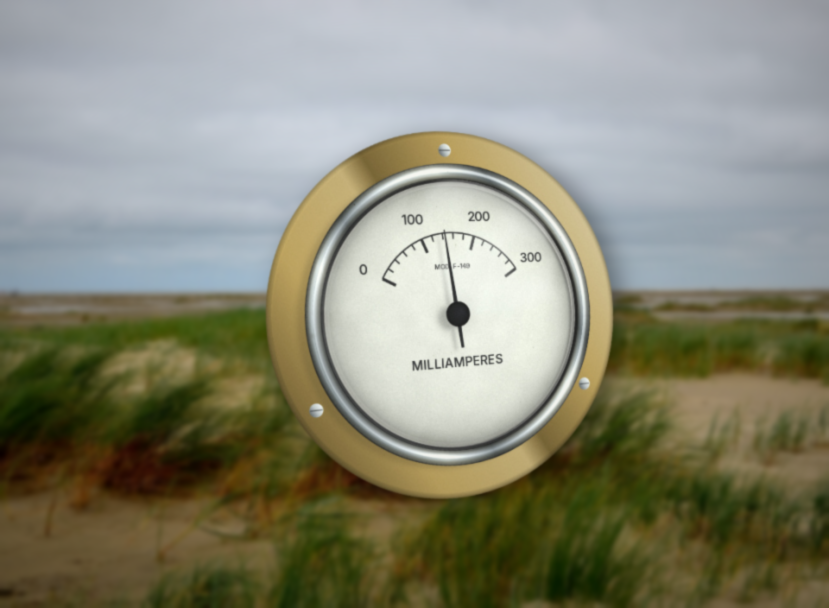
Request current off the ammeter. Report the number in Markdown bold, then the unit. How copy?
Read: **140** mA
